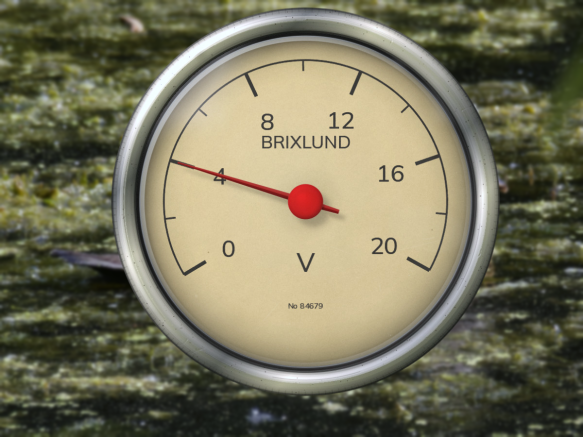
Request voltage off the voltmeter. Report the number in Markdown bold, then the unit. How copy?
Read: **4** V
